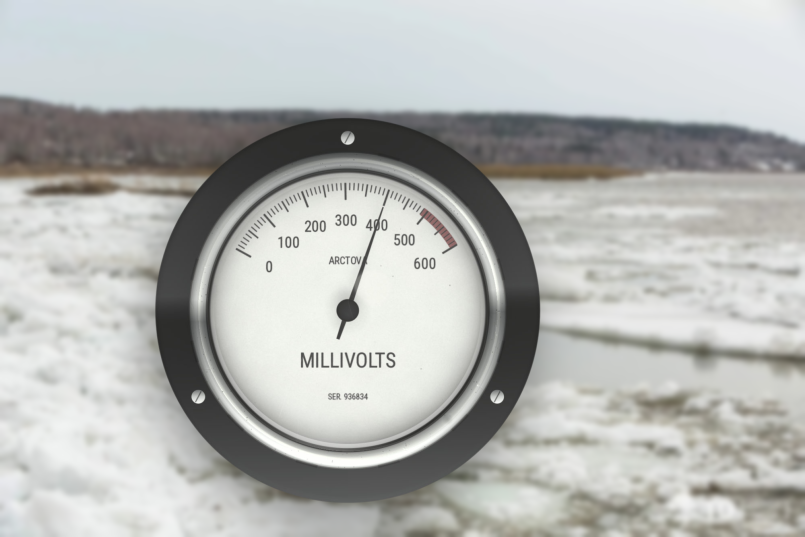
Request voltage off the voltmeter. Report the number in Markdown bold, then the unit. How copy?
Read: **400** mV
